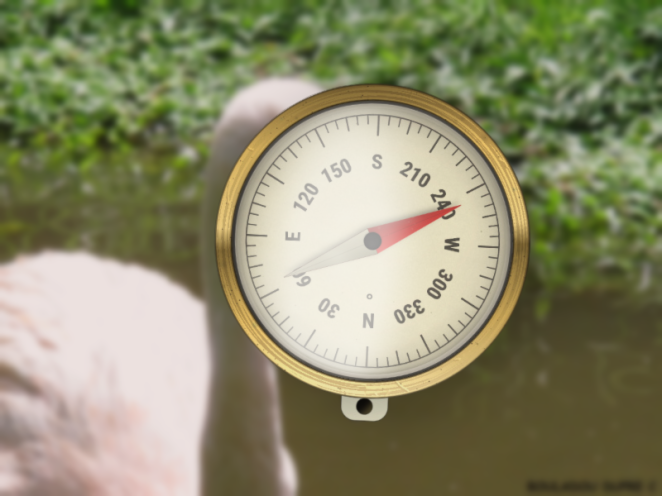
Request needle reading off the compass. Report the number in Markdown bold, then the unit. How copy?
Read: **245** °
